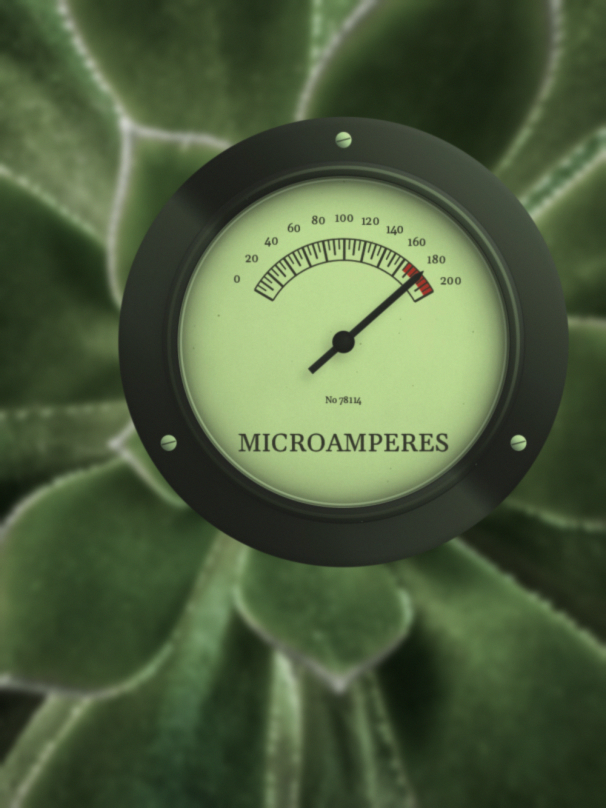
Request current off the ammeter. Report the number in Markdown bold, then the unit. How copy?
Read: **180** µA
